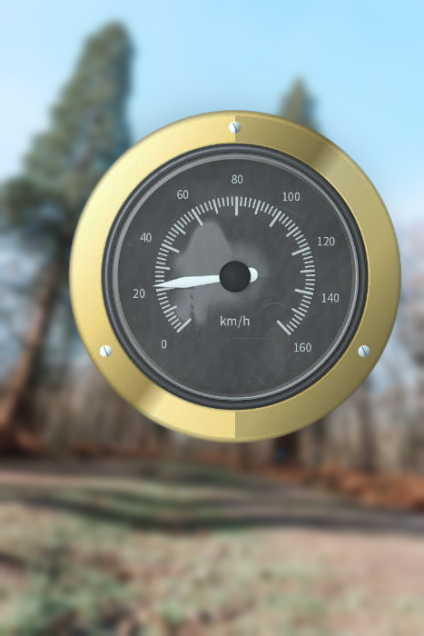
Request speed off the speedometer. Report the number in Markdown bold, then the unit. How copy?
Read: **22** km/h
